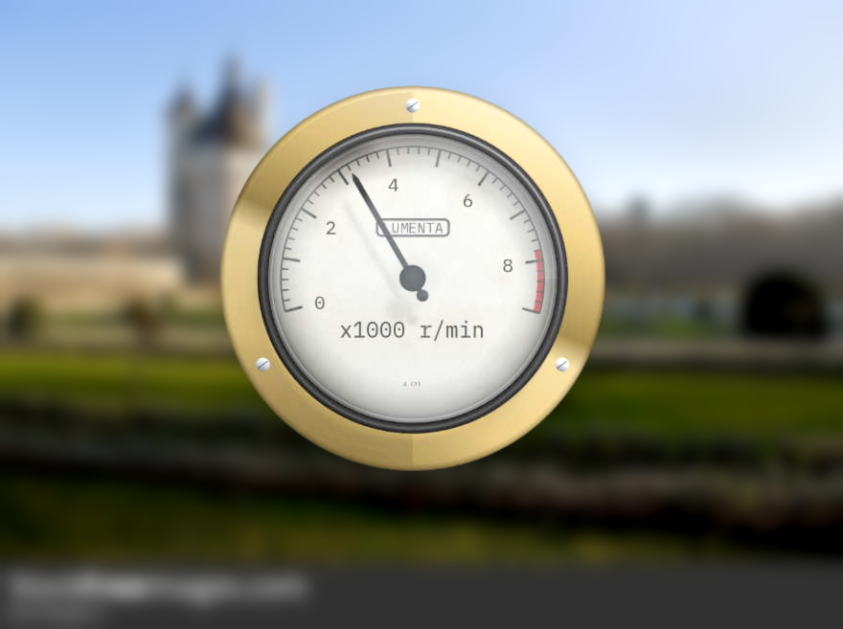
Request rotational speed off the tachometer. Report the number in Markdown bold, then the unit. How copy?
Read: **3200** rpm
